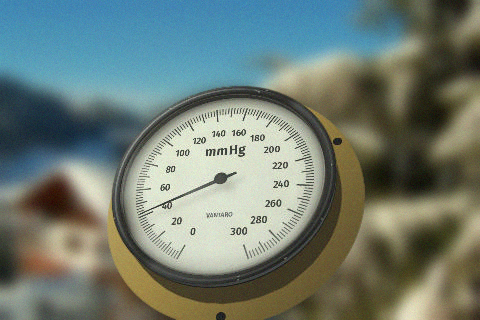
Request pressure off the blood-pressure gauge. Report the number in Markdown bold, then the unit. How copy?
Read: **40** mmHg
